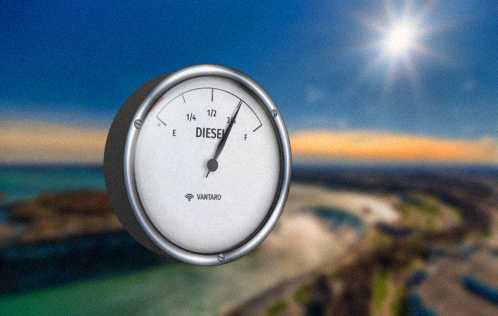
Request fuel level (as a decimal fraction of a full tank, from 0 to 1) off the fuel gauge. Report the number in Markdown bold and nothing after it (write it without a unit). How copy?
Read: **0.75**
